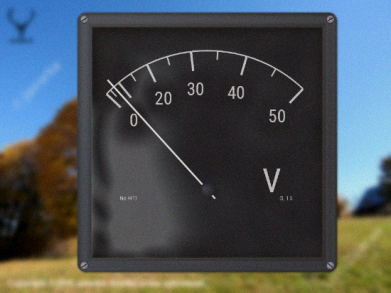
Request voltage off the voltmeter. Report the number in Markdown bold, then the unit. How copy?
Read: **7.5** V
